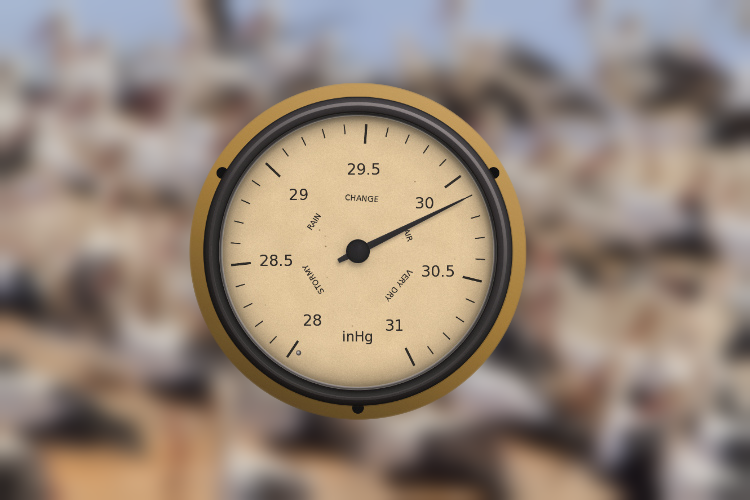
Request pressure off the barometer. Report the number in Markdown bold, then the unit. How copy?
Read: **30.1** inHg
